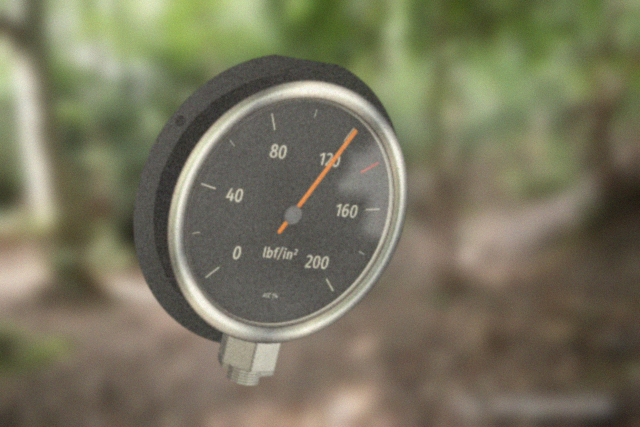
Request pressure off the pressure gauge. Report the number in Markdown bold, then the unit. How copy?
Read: **120** psi
